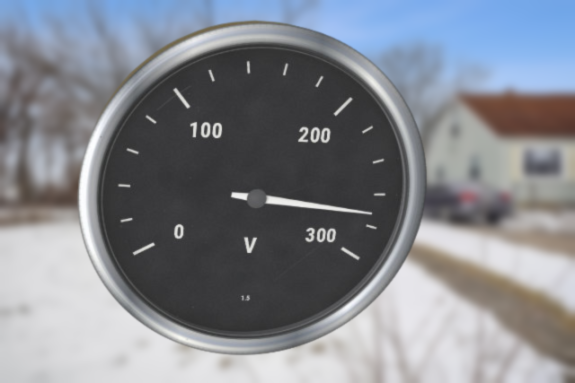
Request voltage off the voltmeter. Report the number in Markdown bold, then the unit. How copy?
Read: **270** V
